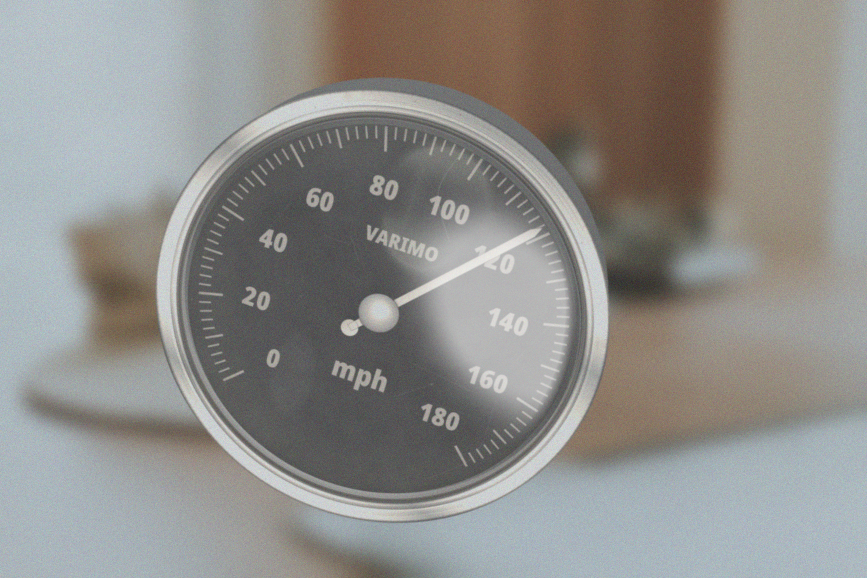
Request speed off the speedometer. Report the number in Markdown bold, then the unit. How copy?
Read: **118** mph
